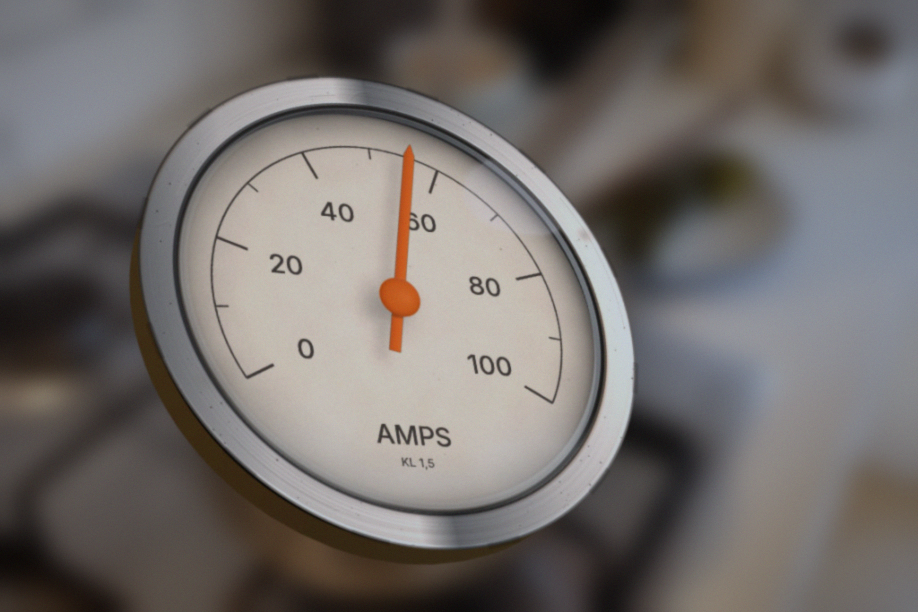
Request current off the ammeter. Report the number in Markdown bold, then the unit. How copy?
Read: **55** A
